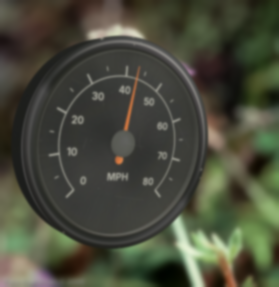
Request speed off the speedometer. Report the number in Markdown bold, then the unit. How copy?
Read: **42.5** mph
